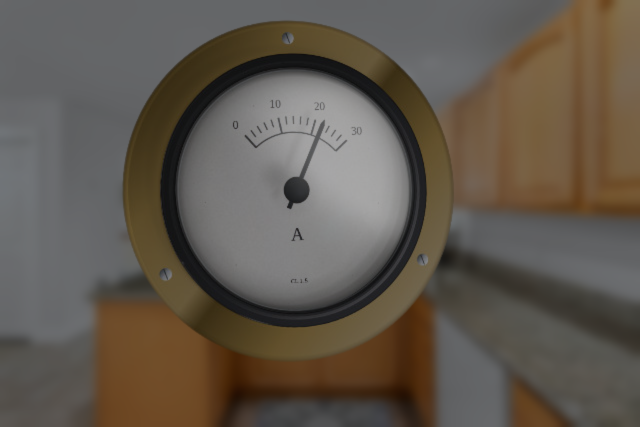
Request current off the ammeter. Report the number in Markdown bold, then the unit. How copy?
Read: **22** A
